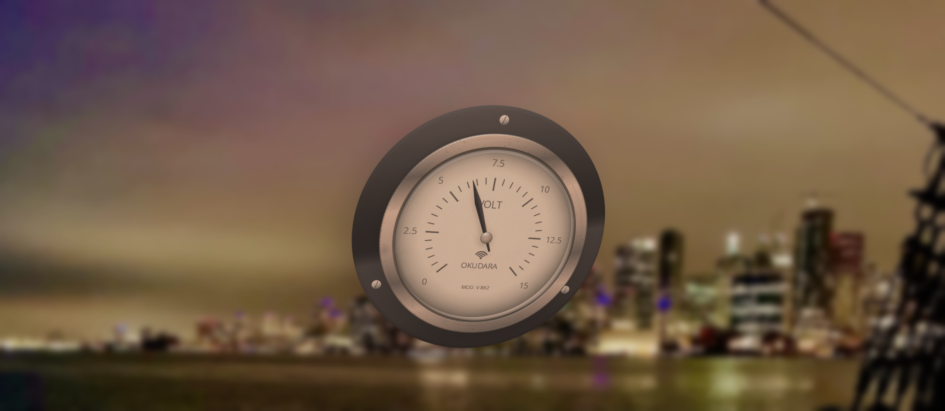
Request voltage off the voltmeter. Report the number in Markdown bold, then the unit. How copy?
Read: **6.25** V
